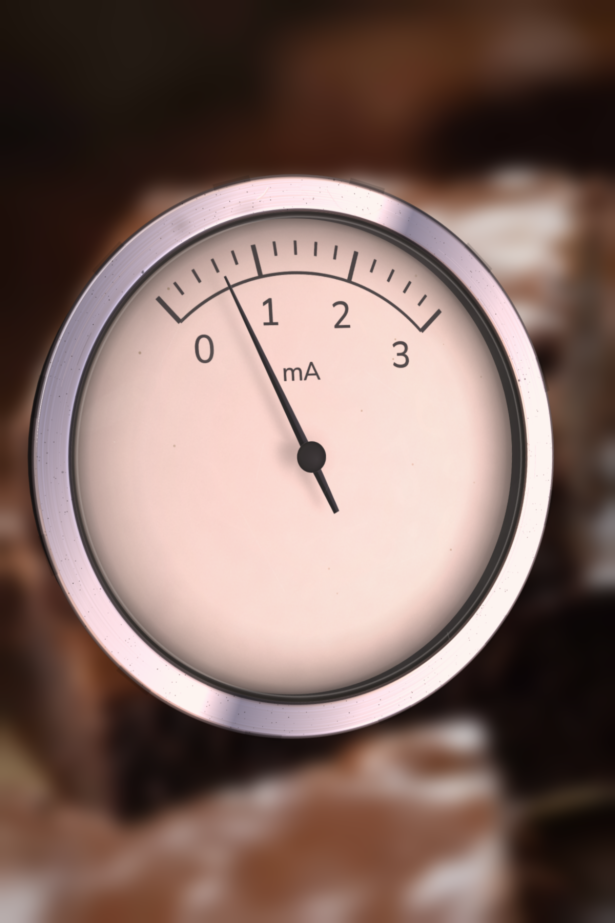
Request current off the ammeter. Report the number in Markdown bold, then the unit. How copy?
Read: **0.6** mA
